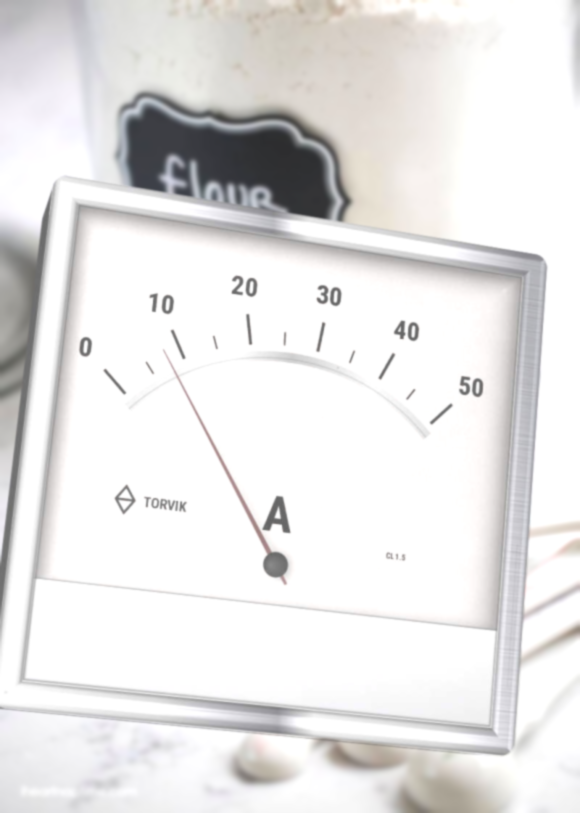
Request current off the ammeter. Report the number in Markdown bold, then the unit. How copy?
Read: **7.5** A
